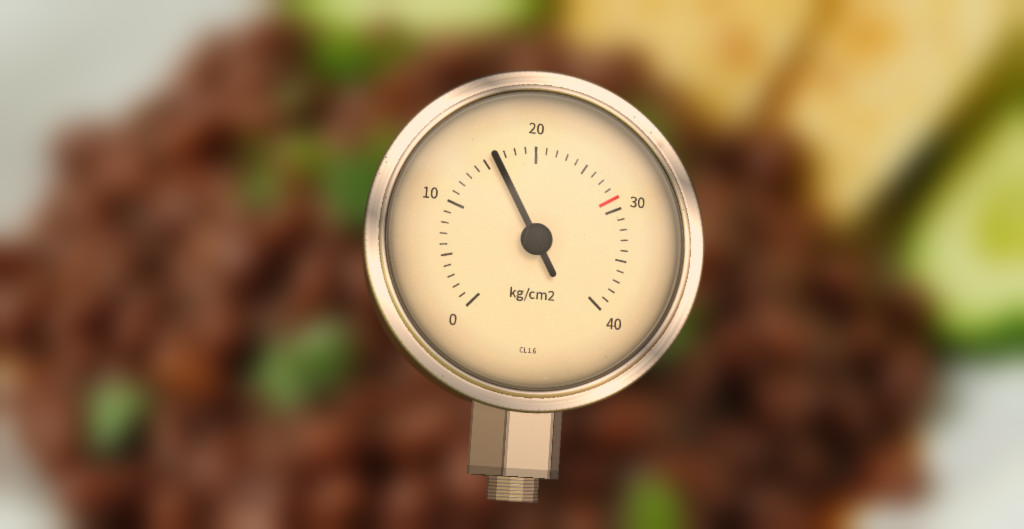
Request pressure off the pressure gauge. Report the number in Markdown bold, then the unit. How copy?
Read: **16** kg/cm²
